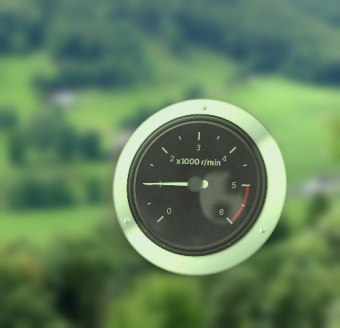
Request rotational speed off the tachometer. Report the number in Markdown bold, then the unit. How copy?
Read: **1000** rpm
